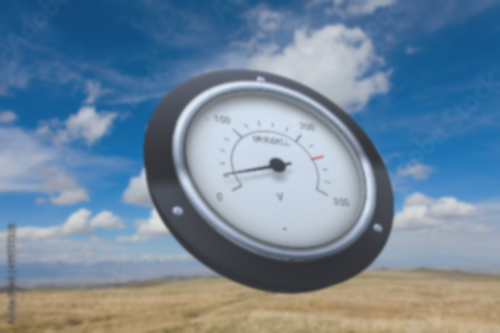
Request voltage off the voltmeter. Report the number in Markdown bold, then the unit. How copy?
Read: **20** V
